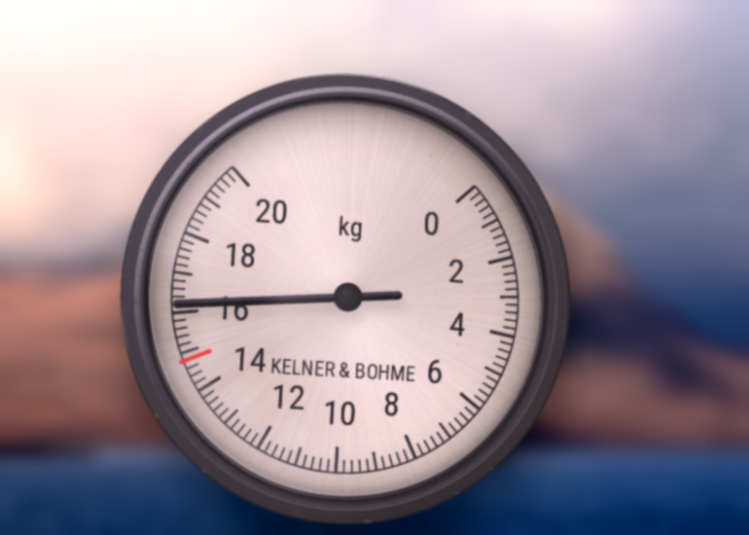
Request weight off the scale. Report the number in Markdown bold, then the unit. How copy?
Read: **16.2** kg
